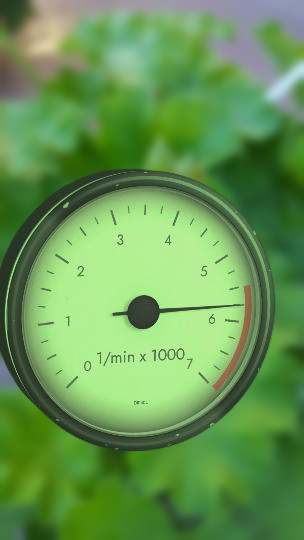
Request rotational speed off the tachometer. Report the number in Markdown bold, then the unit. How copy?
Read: **5750** rpm
